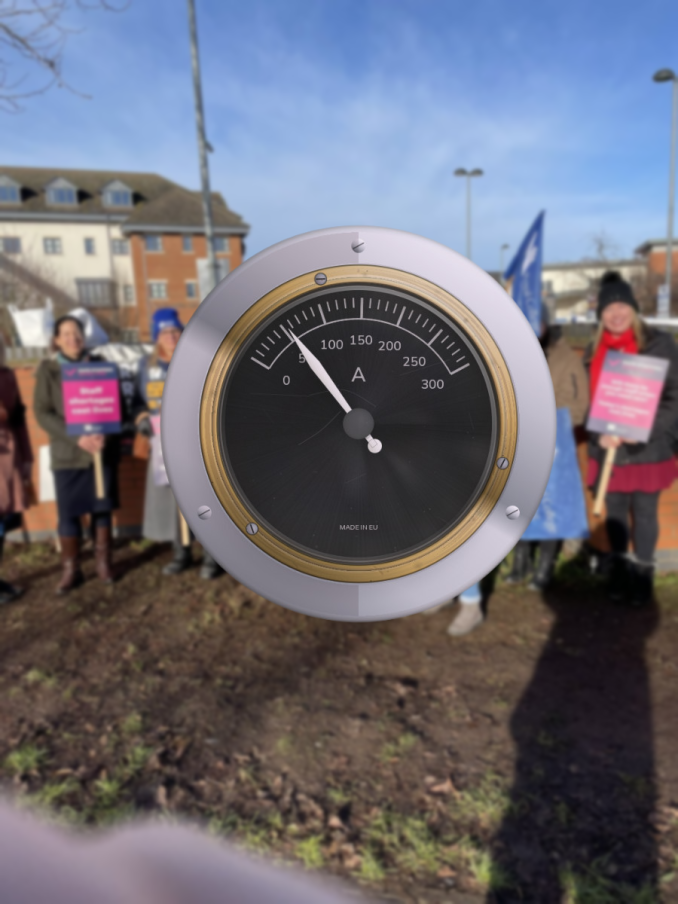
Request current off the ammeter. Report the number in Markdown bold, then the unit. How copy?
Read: **55** A
